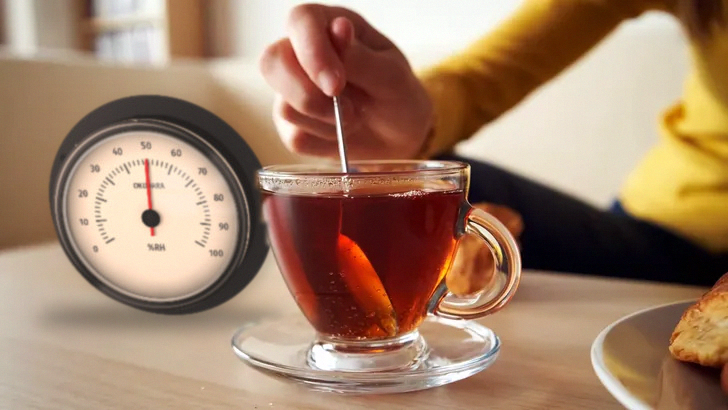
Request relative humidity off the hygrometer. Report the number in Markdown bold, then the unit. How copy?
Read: **50** %
